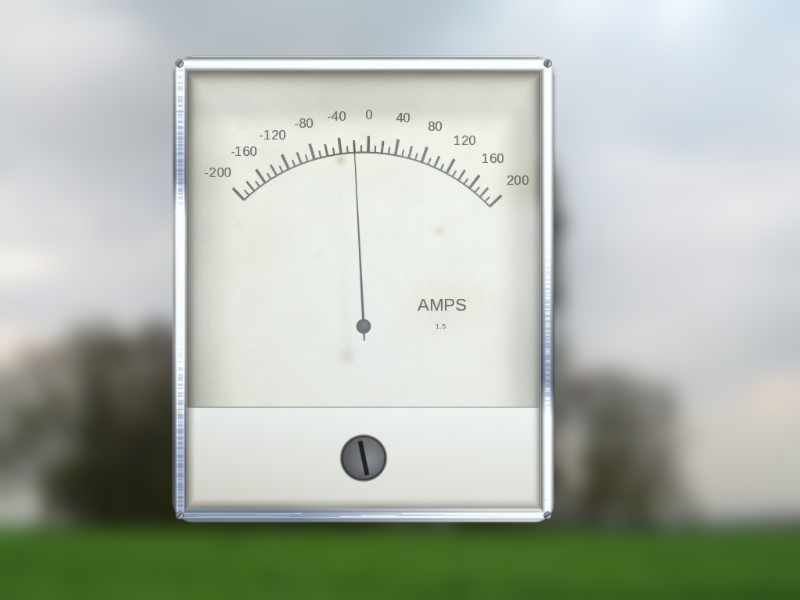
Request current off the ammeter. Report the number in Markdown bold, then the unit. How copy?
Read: **-20** A
